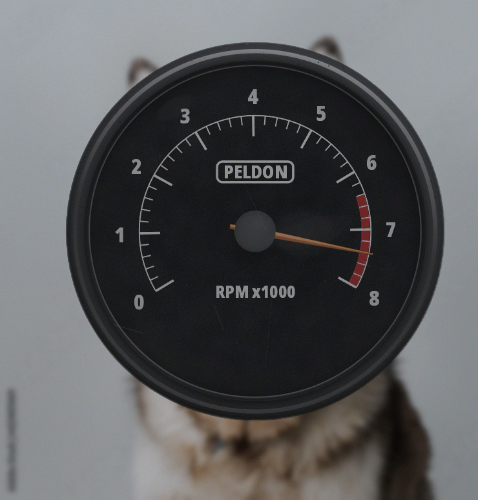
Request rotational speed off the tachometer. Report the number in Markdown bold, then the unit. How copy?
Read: **7400** rpm
